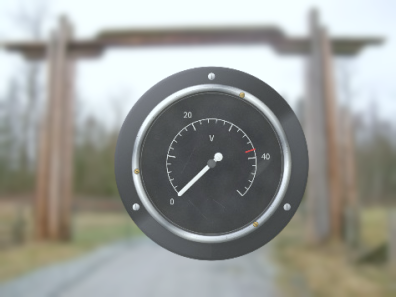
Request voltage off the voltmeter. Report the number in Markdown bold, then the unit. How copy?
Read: **0** V
